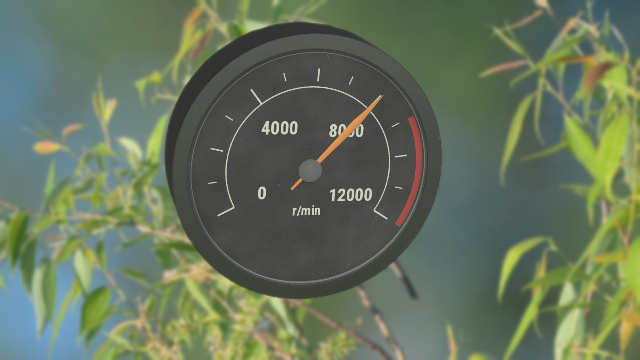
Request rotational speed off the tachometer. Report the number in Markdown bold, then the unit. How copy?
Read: **8000** rpm
